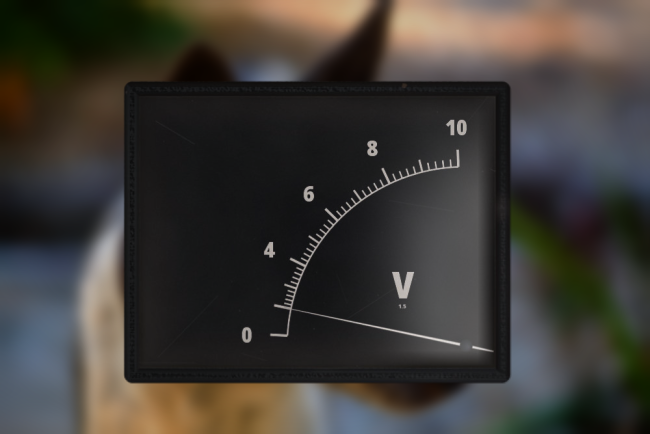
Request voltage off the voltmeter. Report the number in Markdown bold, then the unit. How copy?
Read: **2** V
